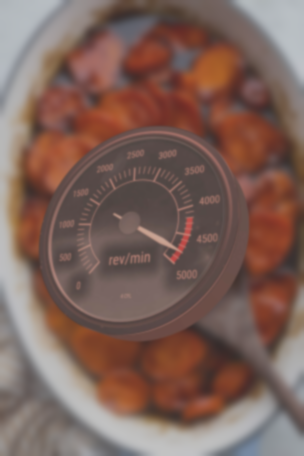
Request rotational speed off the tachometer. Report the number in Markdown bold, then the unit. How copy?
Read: **4800** rpm
